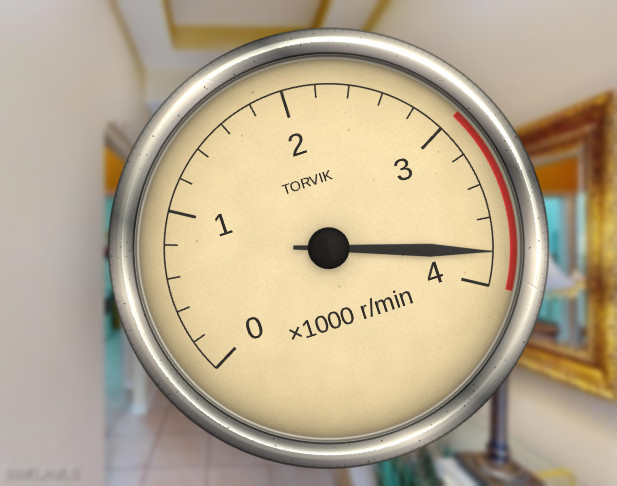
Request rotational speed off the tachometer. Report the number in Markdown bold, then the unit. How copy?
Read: **3800** rpm
